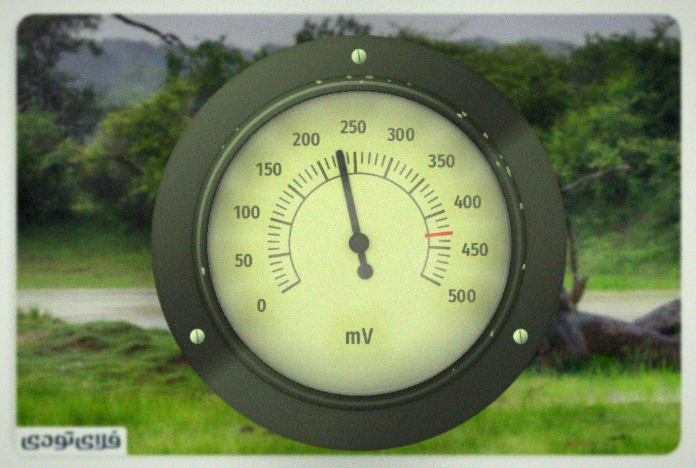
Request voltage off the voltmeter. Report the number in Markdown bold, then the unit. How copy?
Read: **230** mV
